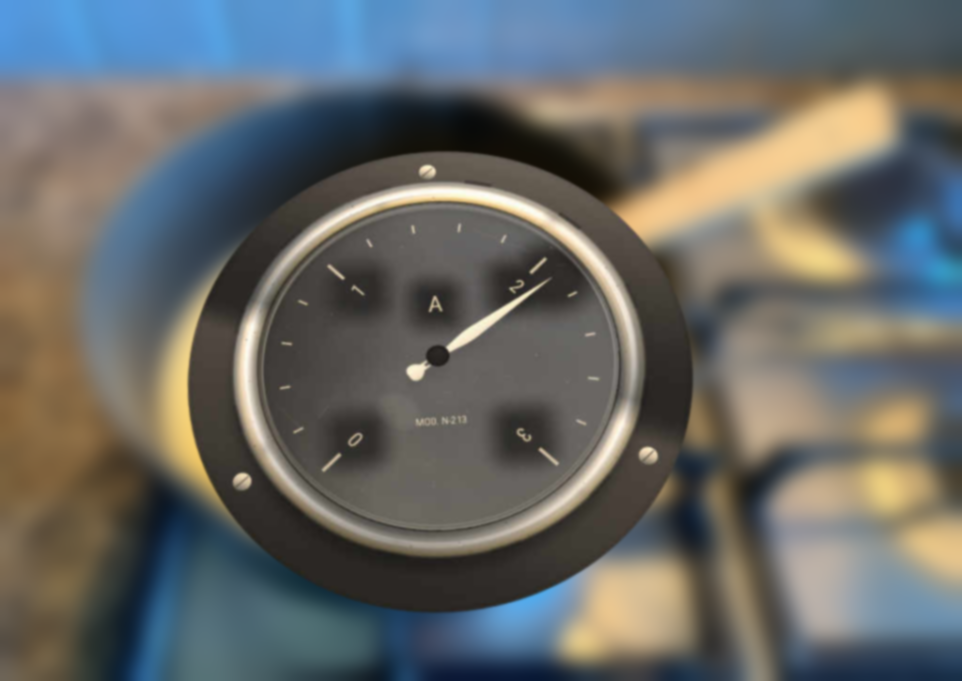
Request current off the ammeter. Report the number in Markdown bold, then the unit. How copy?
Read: **2.1** A
